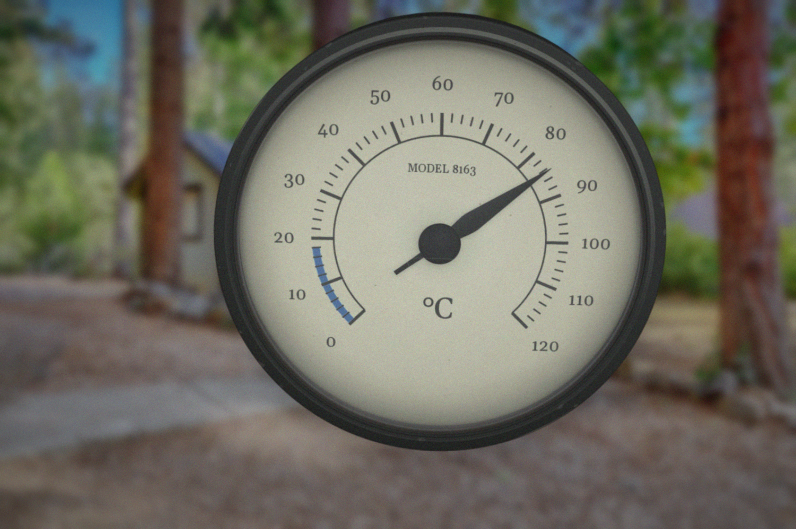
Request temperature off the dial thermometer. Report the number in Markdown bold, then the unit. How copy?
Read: **84** °C
